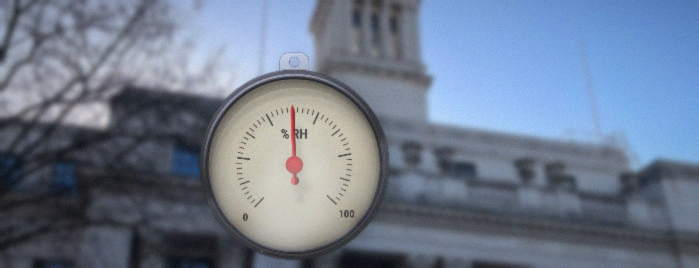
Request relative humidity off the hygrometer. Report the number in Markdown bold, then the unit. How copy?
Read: **50** %
